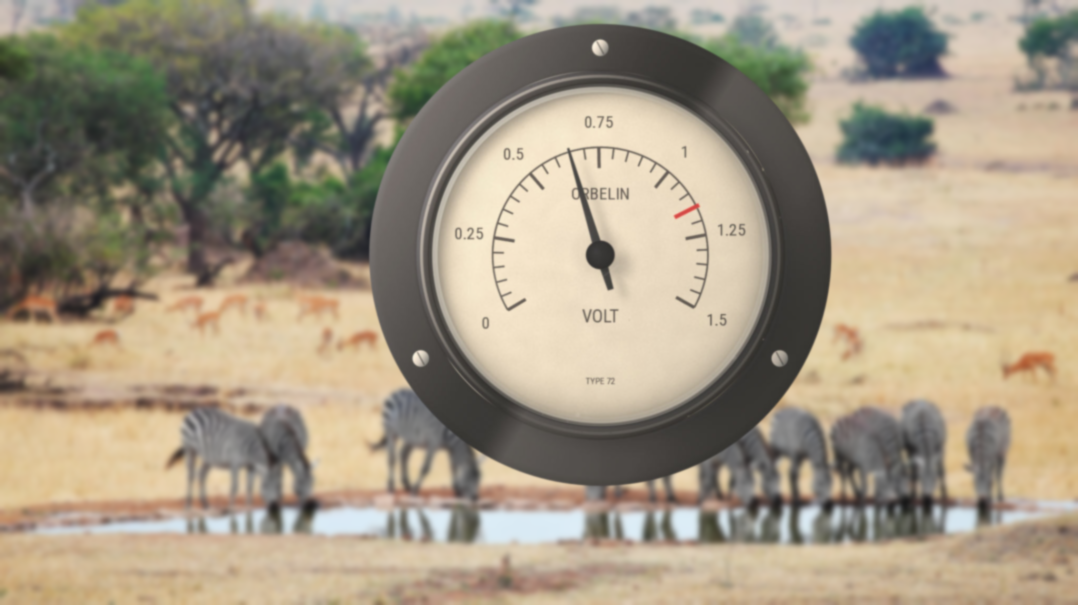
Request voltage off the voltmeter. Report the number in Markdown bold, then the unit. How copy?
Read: **0.65** V
